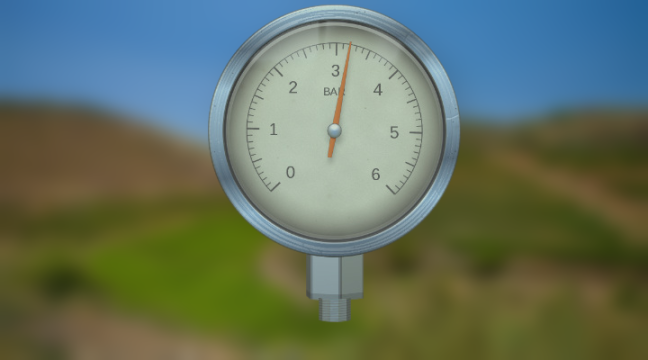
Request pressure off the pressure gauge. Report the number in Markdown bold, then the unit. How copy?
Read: **3.2** bar
